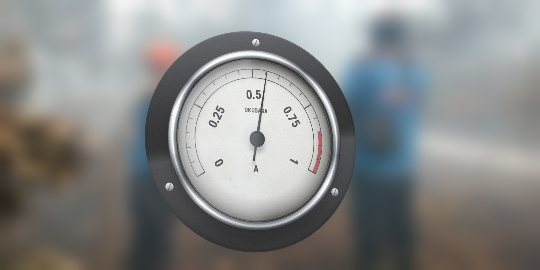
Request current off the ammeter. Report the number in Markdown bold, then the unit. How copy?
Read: **0.55** A
